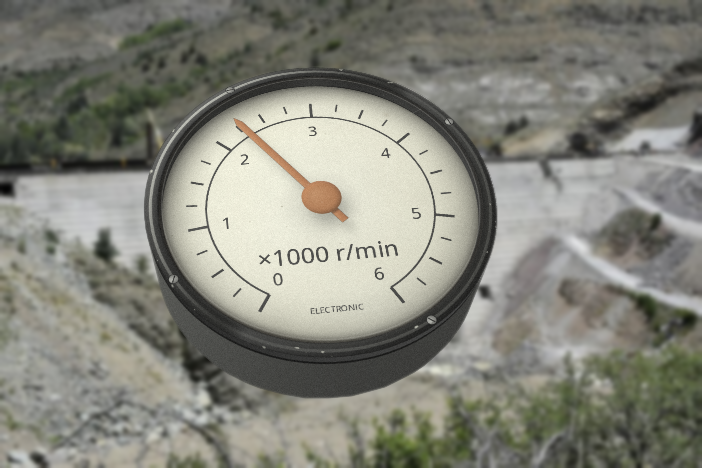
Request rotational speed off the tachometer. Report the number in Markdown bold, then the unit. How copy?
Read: **2250** rpm
